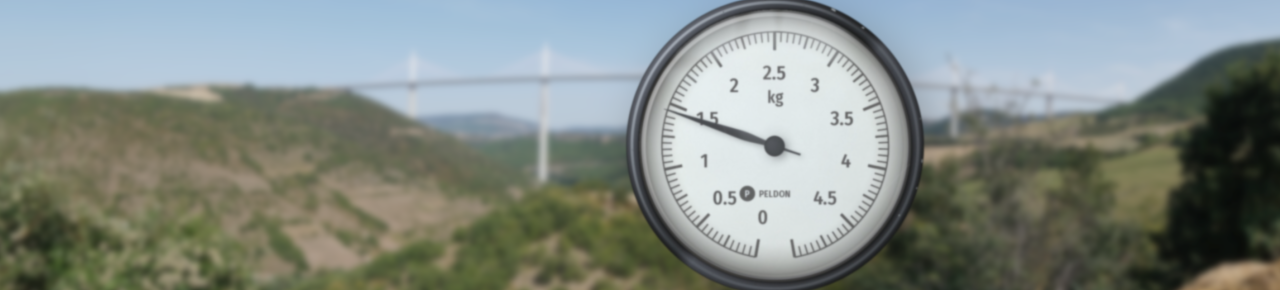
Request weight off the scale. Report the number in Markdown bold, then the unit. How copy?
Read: **1.45** kg
